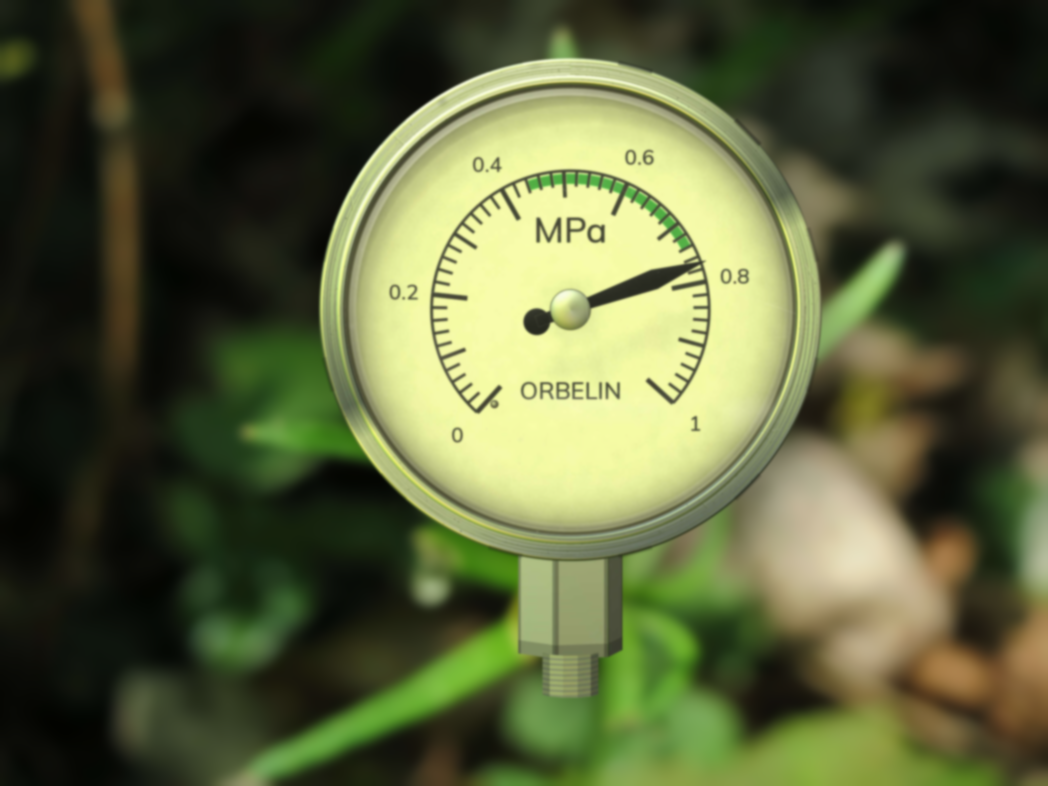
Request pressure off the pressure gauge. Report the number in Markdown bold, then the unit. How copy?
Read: **0.77** MPa
